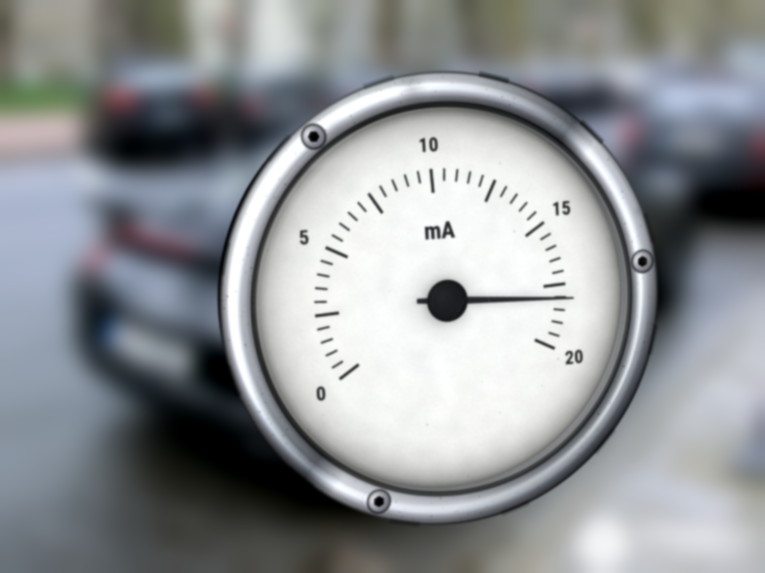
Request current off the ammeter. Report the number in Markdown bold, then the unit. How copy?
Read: **18** mA
